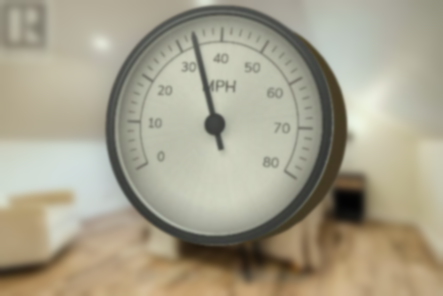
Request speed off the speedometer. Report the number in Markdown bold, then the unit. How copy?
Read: **34** mph
